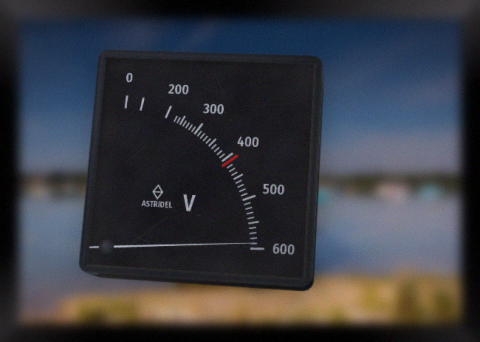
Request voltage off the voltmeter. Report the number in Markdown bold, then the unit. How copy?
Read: **590** V
